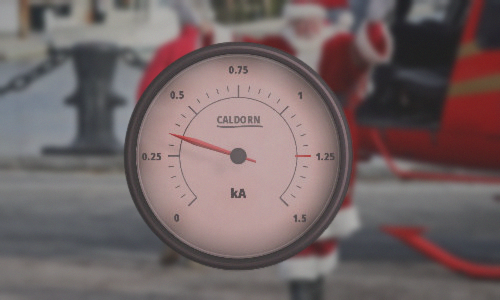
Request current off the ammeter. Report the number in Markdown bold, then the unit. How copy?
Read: **0.35** kA
